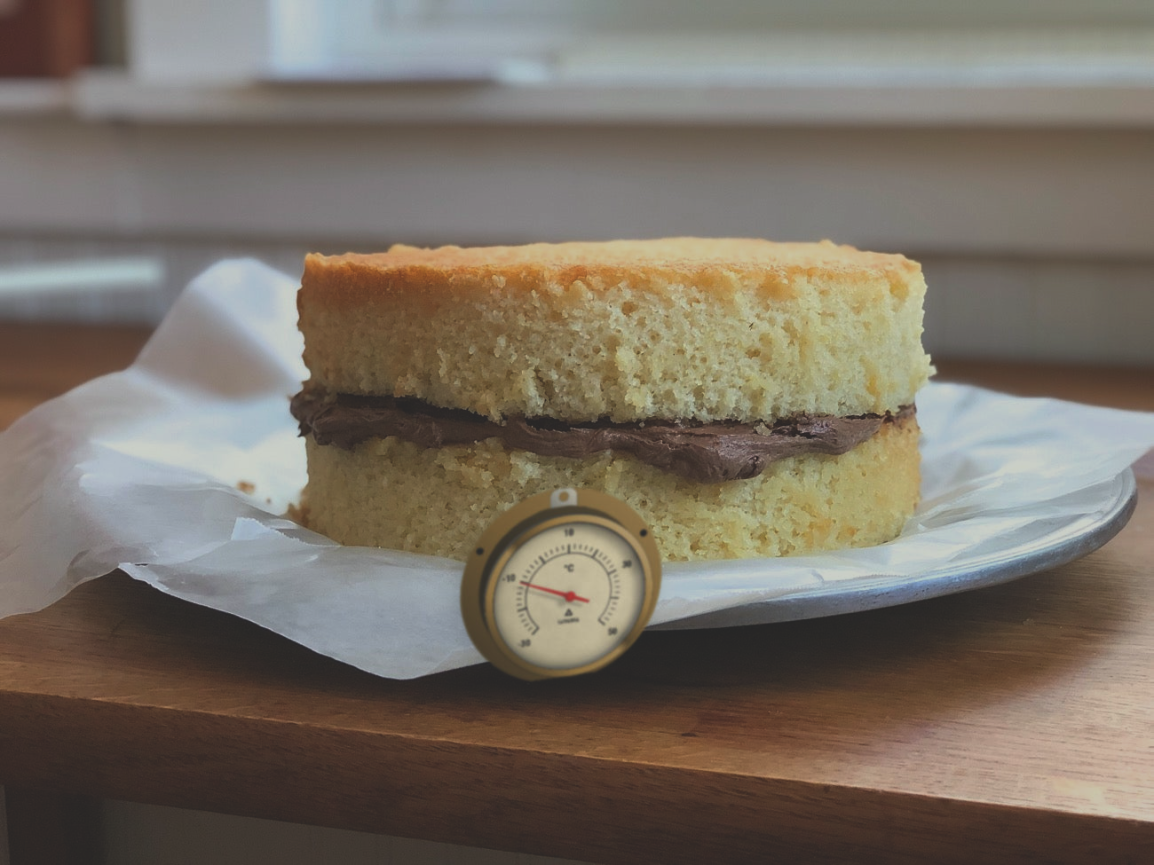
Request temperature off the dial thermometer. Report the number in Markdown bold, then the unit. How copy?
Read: **-10** °C
